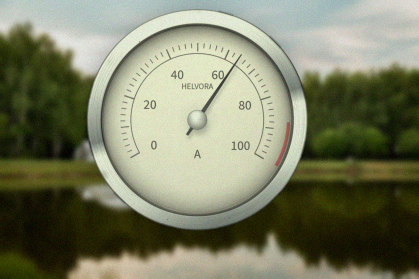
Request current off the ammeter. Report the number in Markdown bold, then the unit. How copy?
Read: **64** A
